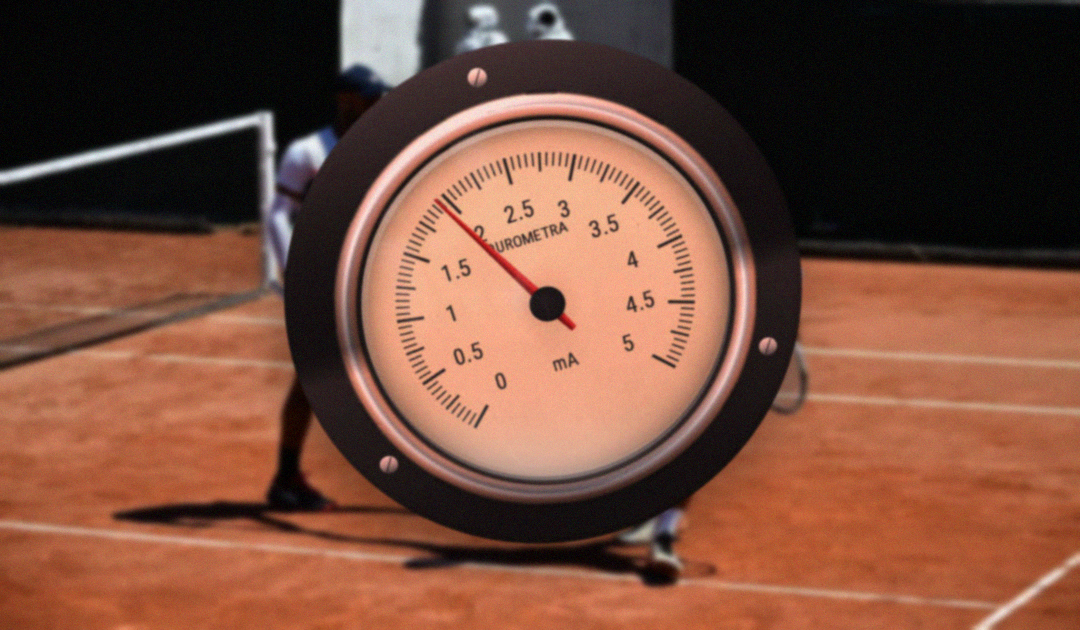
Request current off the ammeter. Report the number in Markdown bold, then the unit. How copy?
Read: **1.95** mA
